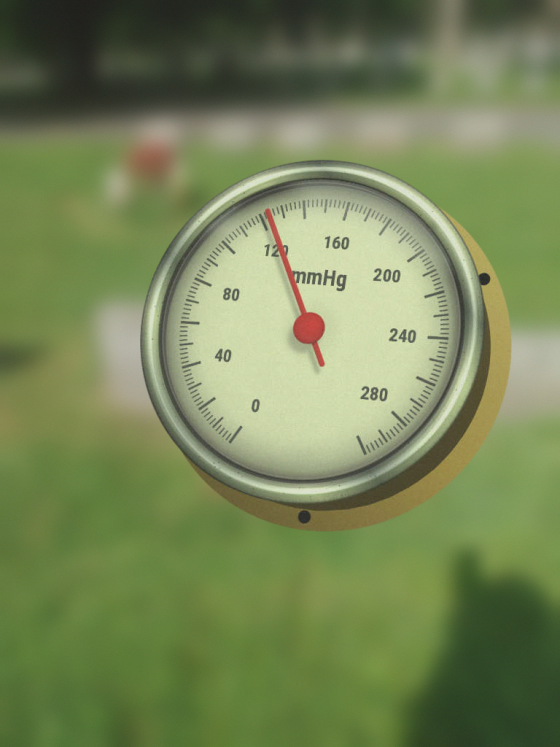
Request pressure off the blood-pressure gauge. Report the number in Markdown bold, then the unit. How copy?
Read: **124** mmHg
